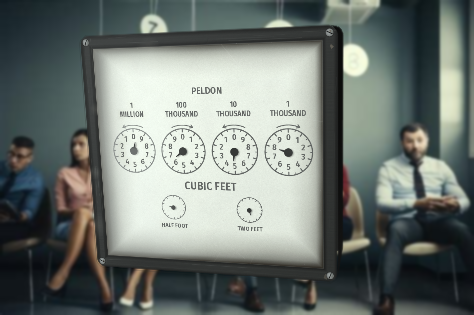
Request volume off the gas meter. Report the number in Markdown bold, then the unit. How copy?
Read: **964800** ft³
